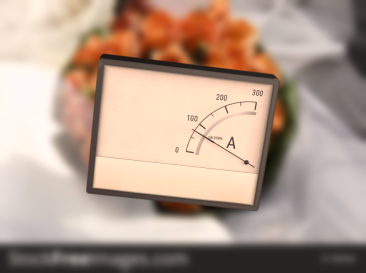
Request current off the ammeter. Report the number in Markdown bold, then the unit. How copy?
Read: **75** A
